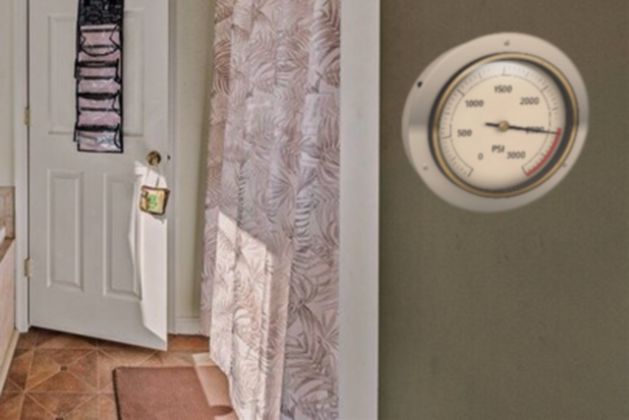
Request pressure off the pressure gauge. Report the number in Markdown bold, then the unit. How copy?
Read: **2500** psi
